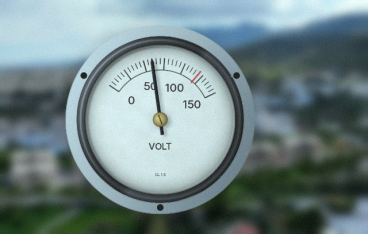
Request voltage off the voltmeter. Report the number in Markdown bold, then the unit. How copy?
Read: **60** V
